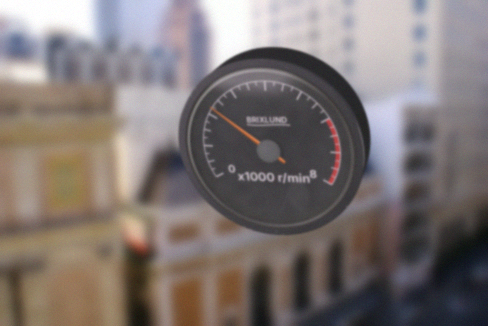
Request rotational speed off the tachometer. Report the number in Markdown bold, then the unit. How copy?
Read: **2250** rpm
